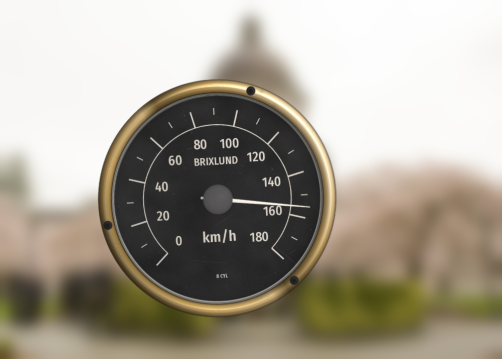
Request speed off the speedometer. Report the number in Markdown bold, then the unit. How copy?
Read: **155** km/h
